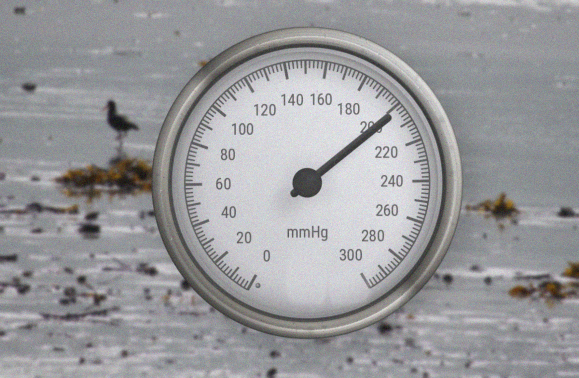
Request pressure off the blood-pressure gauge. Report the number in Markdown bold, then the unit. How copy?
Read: **202** mmHg
